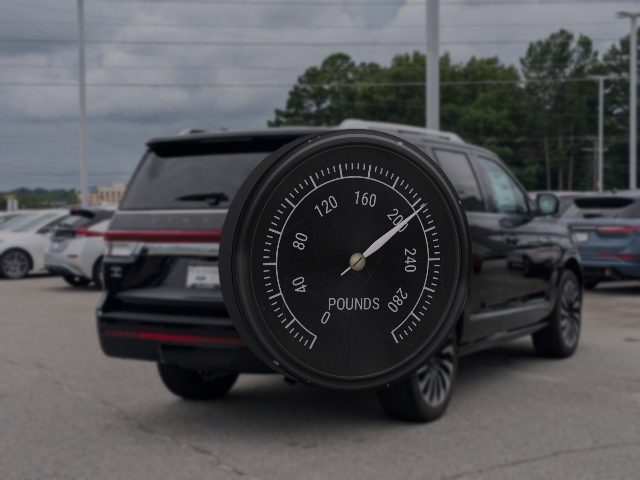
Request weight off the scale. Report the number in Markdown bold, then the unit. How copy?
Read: **204** lb
